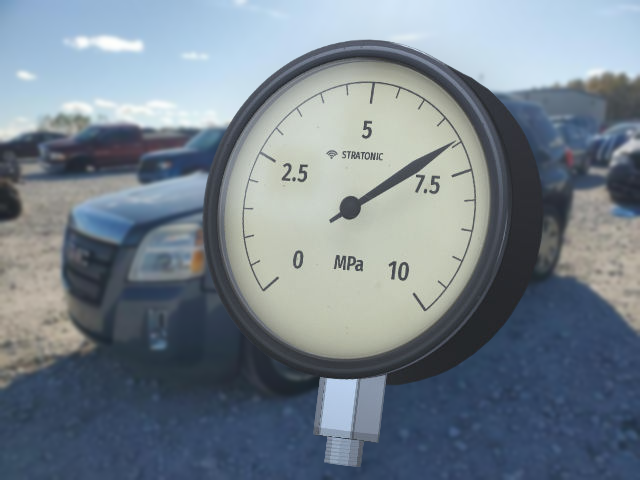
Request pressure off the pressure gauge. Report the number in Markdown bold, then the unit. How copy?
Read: **7** MPa
